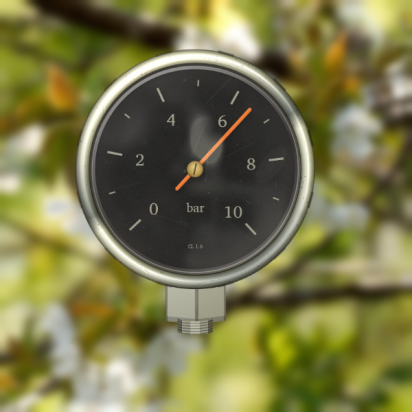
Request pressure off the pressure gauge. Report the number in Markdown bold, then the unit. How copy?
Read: **6.5** bar
